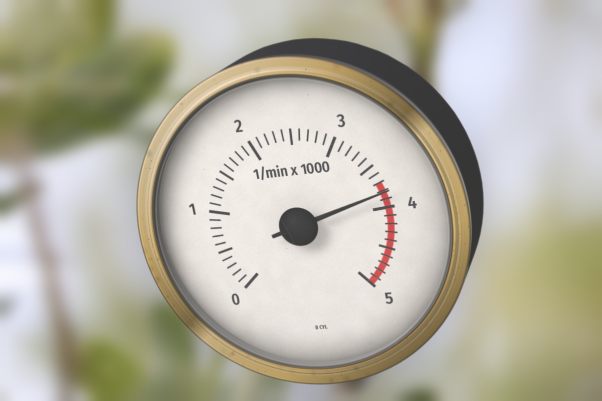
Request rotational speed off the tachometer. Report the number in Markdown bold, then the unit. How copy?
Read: **3800** rpm
